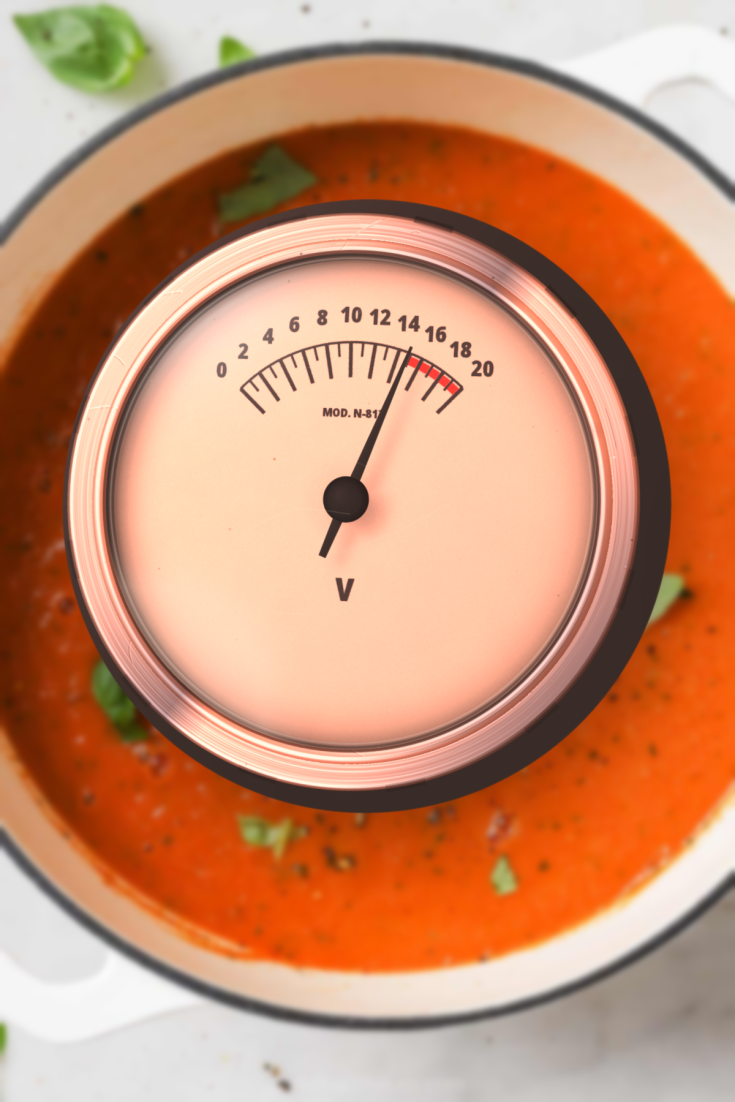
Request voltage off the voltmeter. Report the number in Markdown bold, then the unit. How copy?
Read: **15** V
